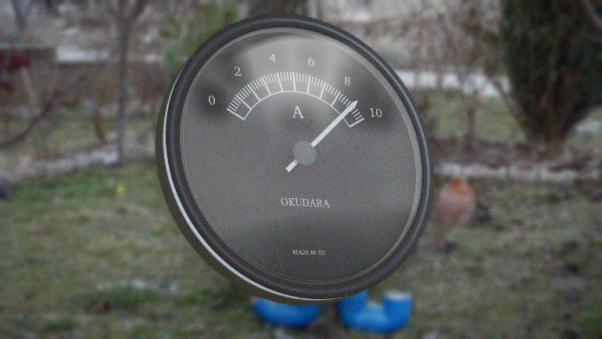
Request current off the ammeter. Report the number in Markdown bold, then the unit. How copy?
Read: **9** A
